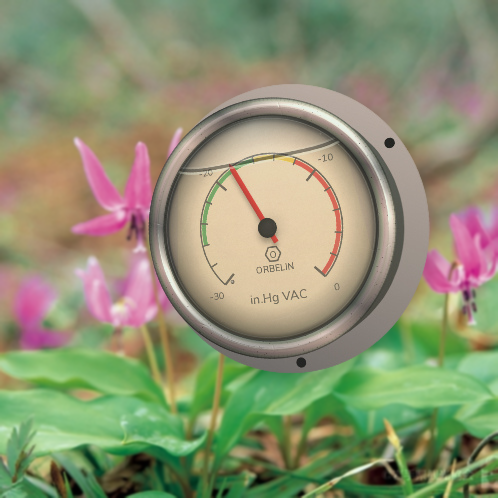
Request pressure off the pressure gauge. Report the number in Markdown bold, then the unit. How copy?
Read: **-18** inHg
